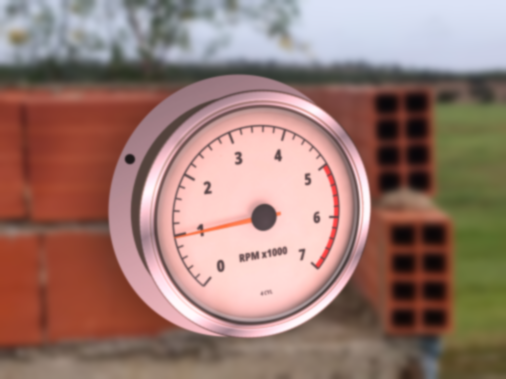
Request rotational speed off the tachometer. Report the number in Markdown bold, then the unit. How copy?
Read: **1000** rpm
